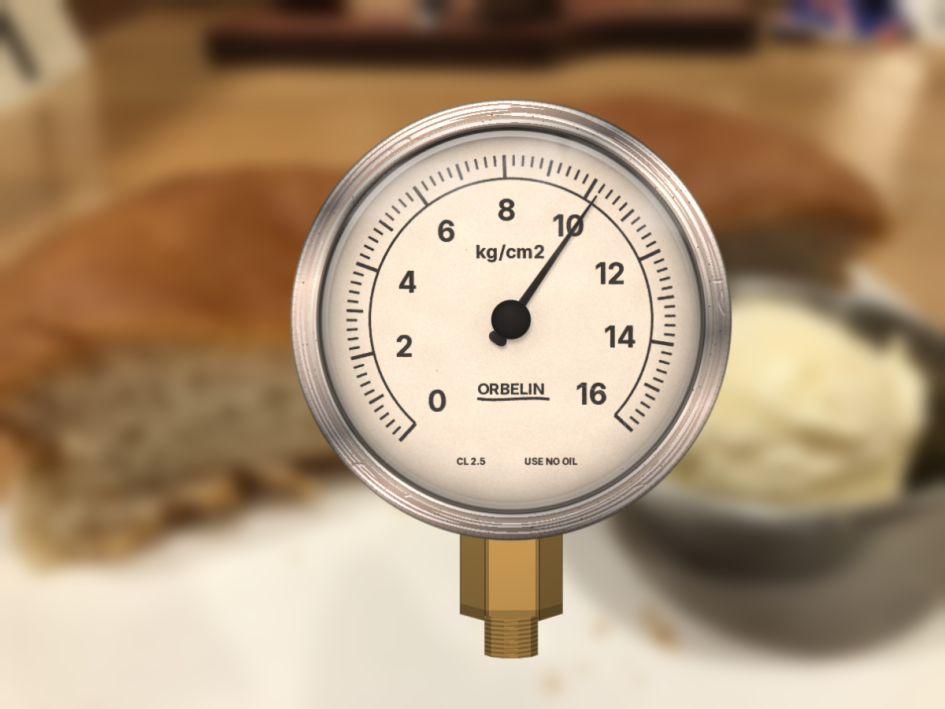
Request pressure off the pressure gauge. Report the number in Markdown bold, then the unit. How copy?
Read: **10.2** kg/cm²
